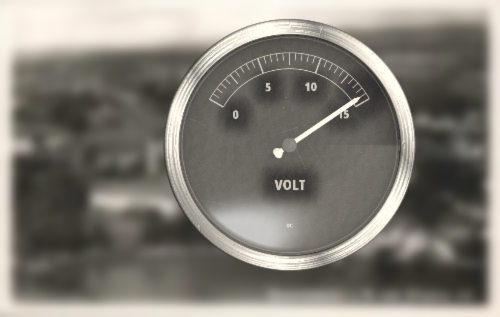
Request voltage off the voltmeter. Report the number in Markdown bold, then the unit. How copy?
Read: **14.5** V
